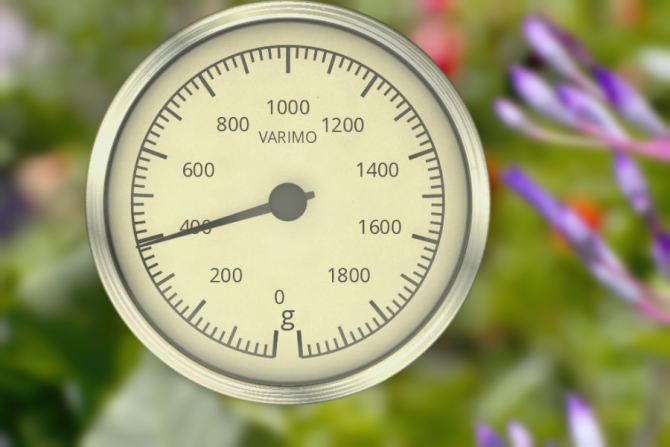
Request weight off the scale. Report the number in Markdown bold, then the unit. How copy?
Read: **390** g
